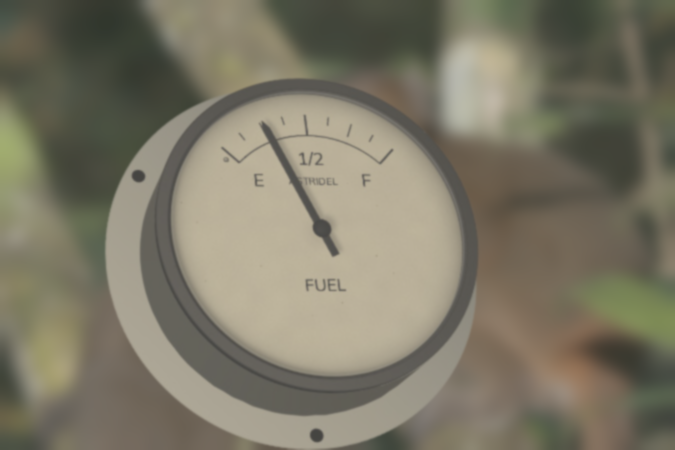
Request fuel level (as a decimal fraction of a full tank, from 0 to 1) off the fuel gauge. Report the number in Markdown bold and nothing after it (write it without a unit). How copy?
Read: **0.25**
